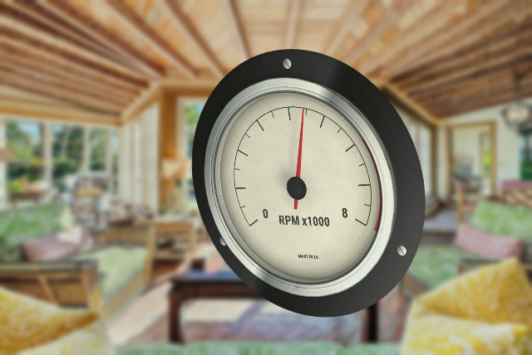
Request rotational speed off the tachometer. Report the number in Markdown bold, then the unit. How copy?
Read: **4500** rpm
